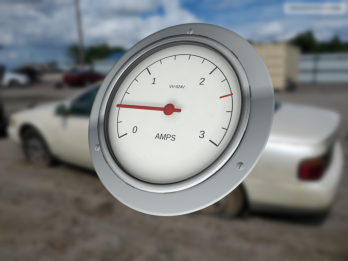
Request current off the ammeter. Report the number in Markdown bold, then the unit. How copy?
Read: **0.4** A
